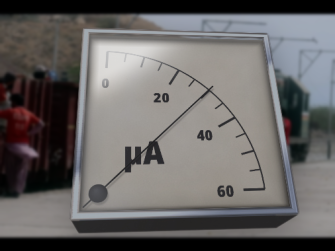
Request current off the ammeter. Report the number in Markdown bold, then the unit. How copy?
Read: **30** µA
